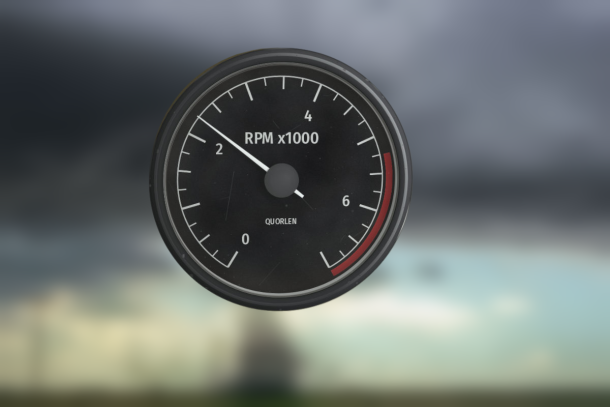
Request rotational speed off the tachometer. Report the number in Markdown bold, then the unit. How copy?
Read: **2250** rpm
